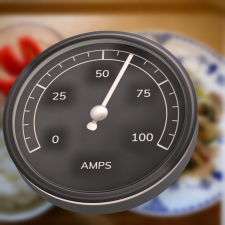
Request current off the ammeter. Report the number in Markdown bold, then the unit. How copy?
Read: **60** A
